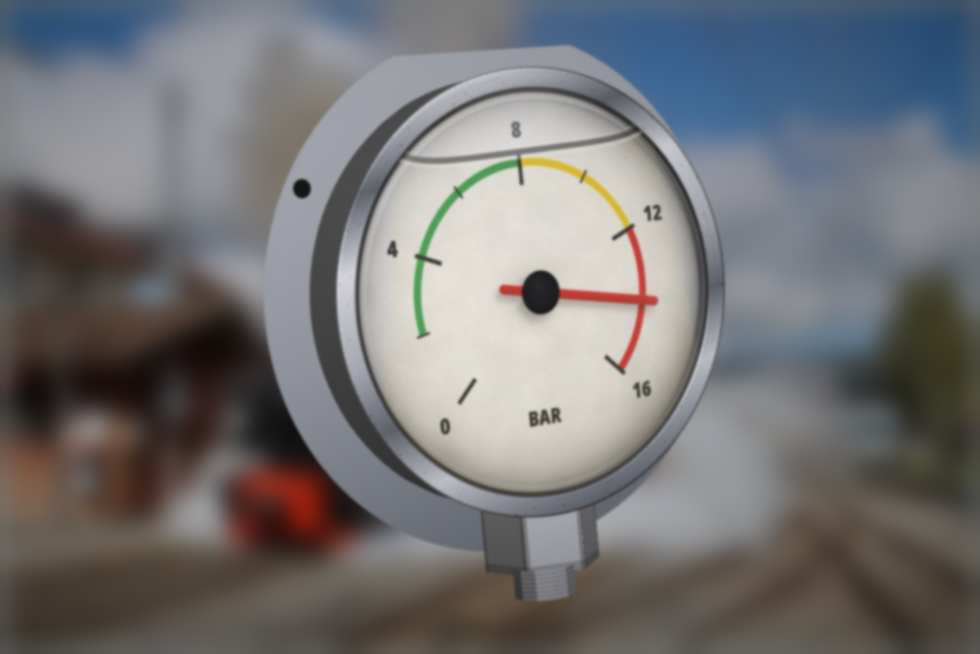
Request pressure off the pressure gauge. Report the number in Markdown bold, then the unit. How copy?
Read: **14** bar
